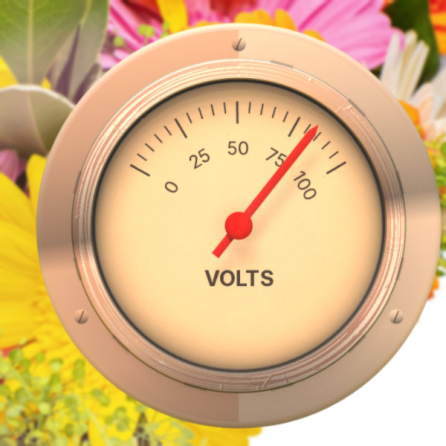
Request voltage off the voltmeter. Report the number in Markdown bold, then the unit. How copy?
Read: **82.5** V
